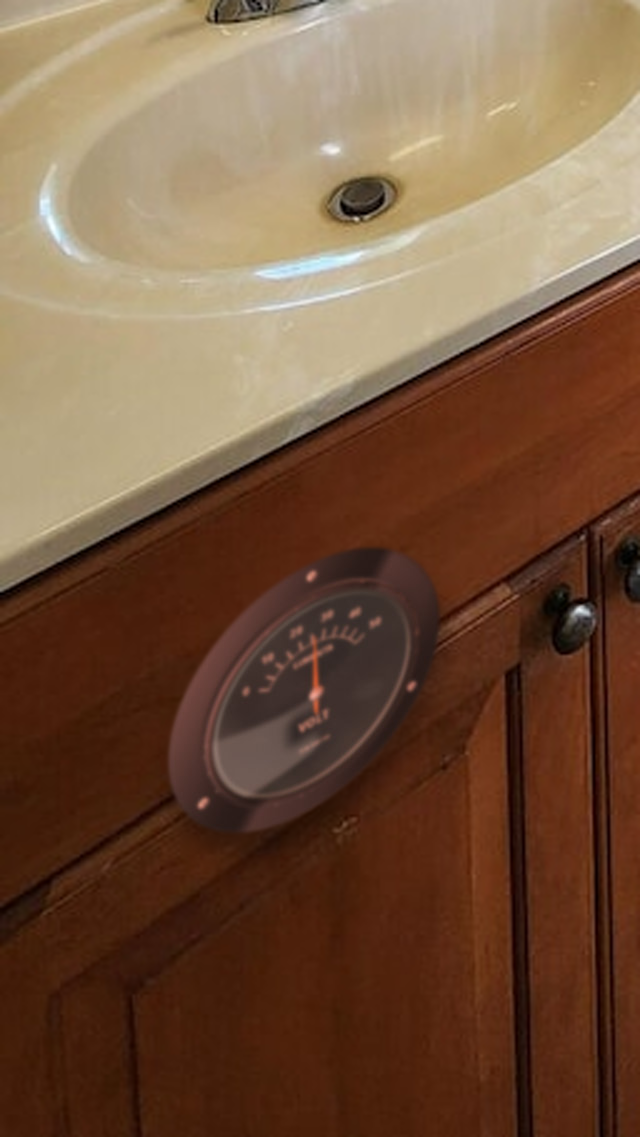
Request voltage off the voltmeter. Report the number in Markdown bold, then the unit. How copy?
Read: **25** V
